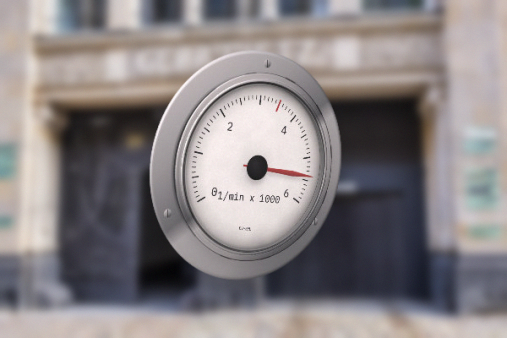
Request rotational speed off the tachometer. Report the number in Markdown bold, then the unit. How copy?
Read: **5400** rpm
